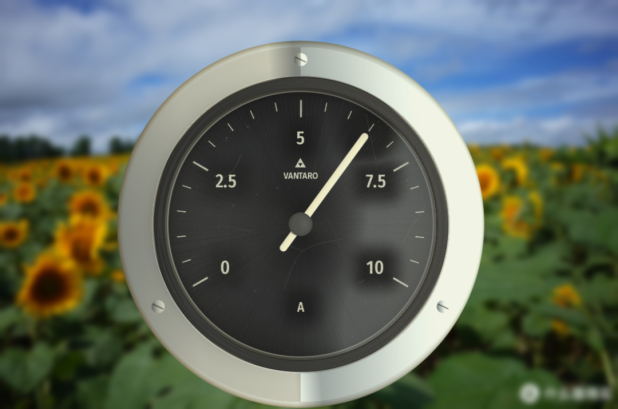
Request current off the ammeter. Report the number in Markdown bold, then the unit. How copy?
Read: **6.5** A
